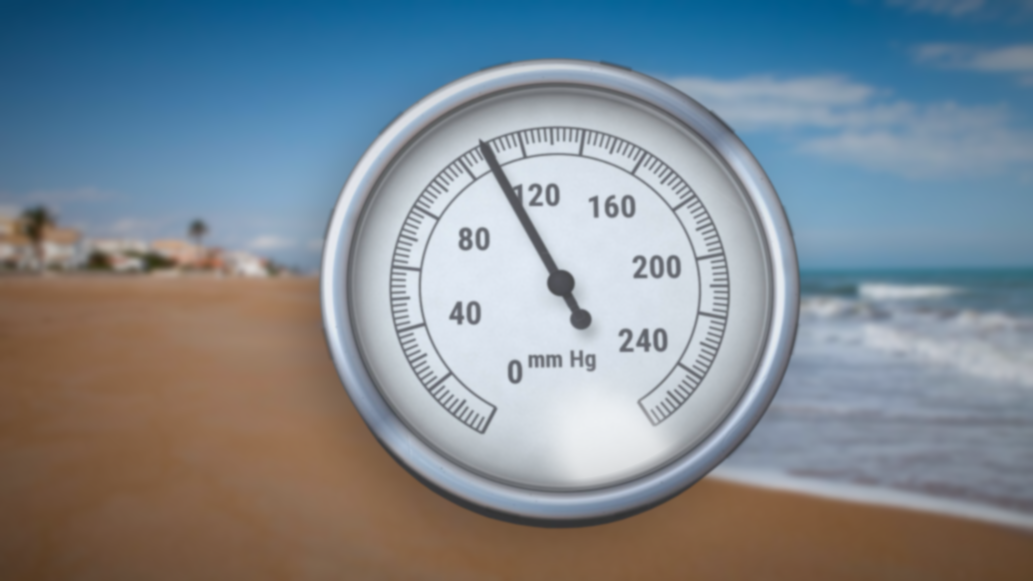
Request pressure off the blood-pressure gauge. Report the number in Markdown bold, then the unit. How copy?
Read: **108** mmHg
